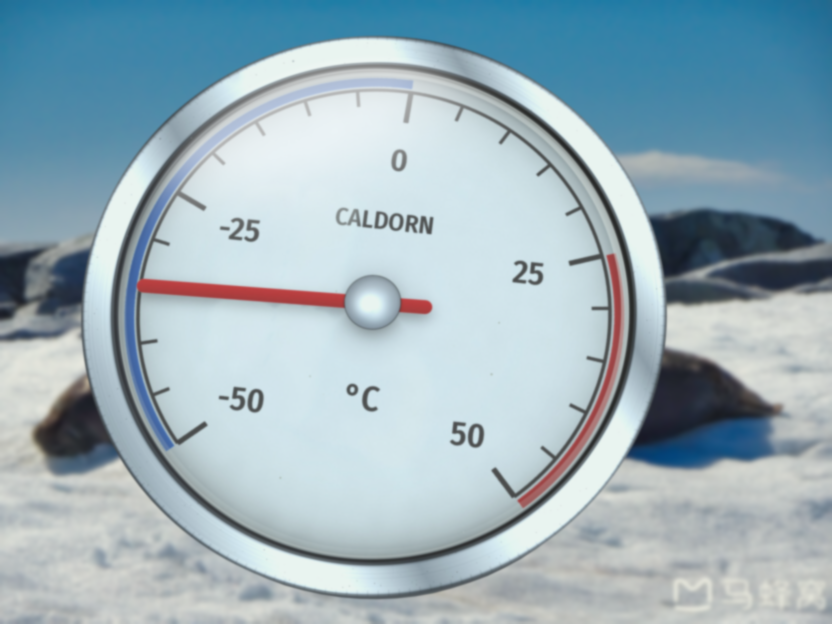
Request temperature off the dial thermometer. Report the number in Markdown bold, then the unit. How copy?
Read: **-35** °C
